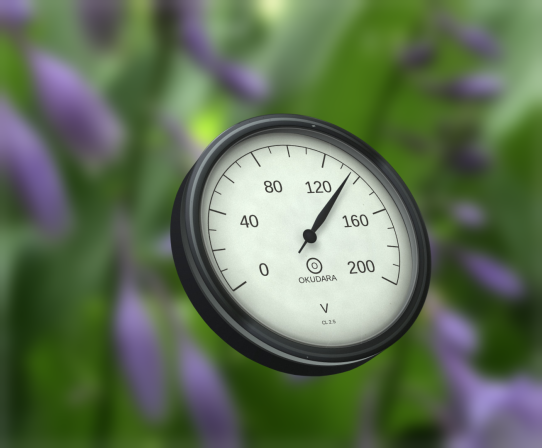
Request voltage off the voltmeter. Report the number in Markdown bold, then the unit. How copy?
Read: **135** V
